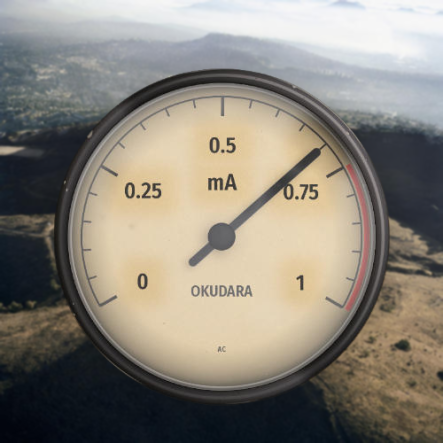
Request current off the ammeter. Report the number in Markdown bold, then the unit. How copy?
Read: **0.7** mA
